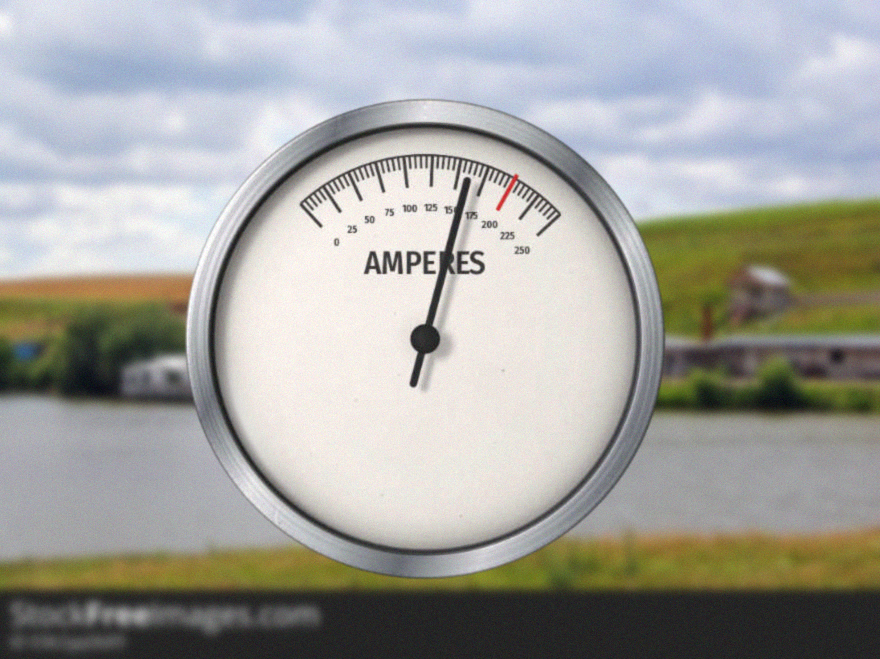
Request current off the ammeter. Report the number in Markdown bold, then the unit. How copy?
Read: **160** A
